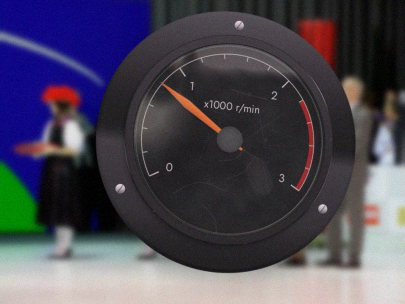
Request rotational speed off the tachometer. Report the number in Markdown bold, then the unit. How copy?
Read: **800** rpm
